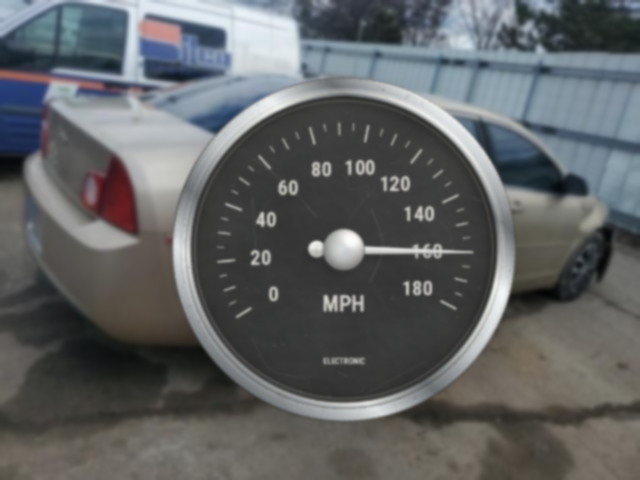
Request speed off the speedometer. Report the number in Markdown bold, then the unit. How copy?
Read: **160** mph
